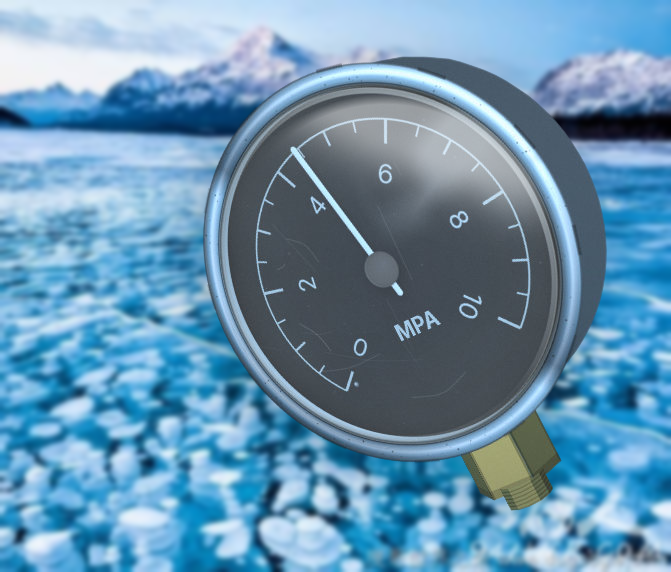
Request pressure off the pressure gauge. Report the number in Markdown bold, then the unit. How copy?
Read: **4.5** MPa
